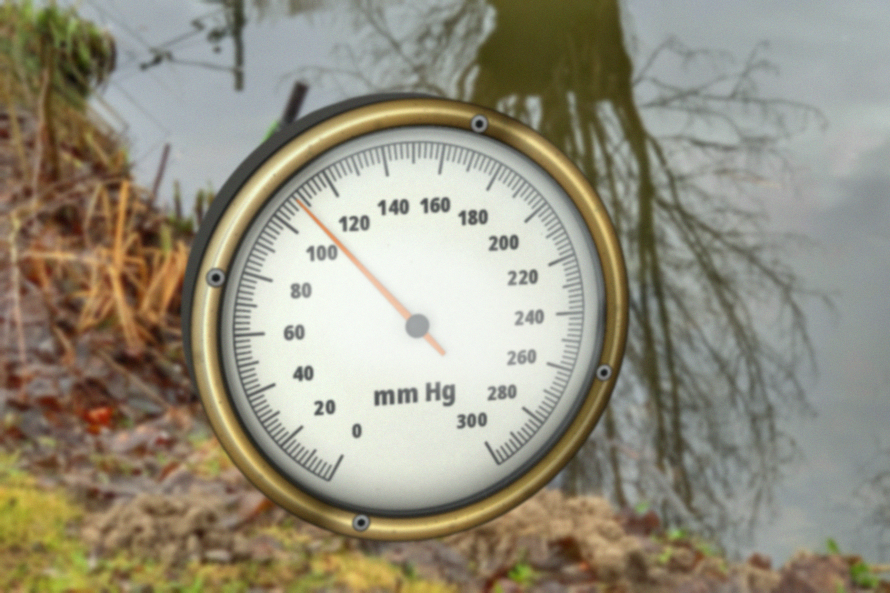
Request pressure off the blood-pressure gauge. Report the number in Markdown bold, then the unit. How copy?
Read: **108** mmHg
